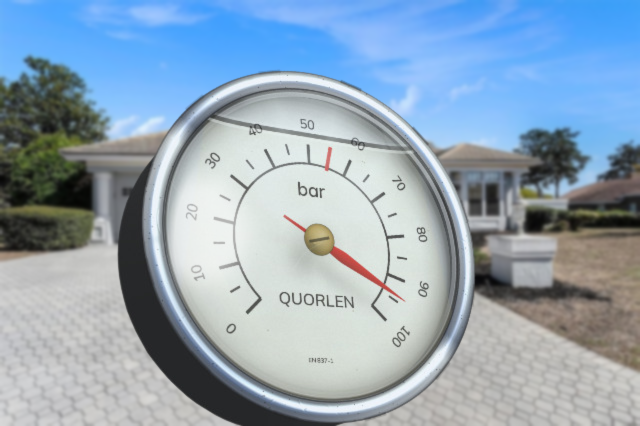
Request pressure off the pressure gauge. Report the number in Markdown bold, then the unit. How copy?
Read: **95** bar
